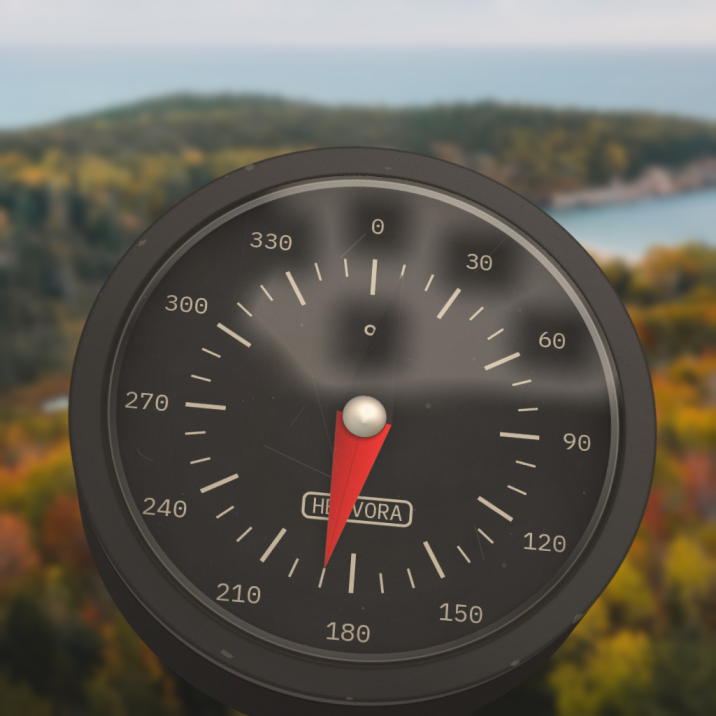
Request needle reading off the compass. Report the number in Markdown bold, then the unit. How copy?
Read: **190** °
